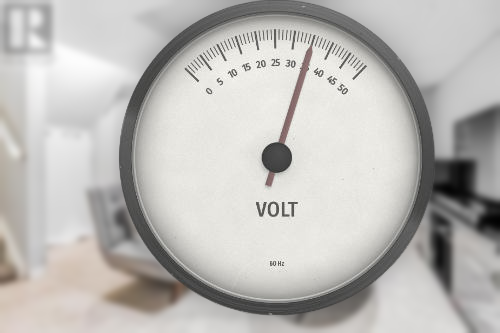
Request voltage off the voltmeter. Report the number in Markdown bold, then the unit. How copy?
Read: **35** V
